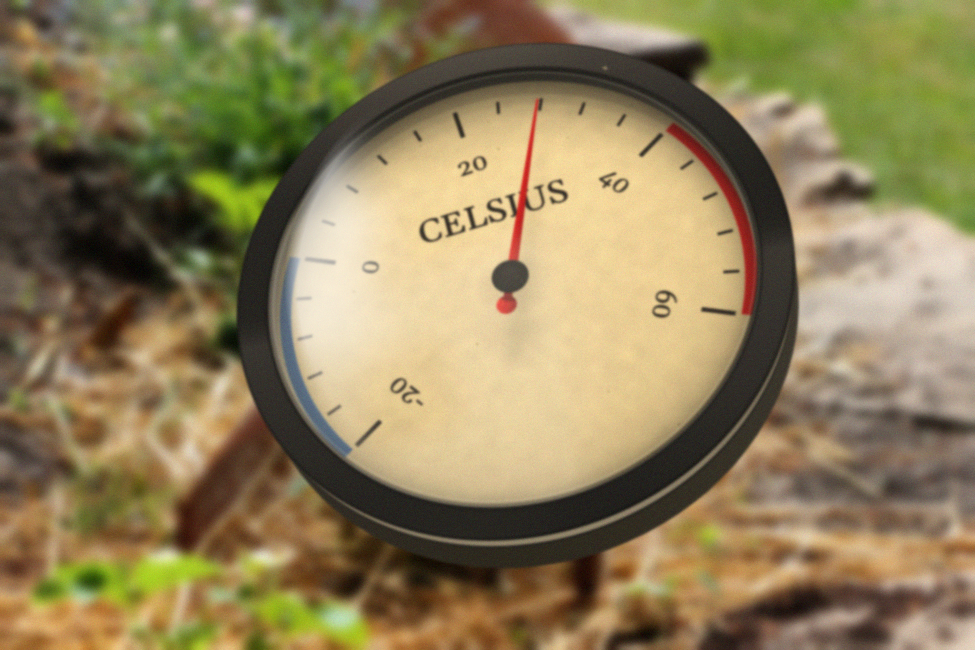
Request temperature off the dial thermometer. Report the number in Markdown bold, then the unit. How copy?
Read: **28** °C
